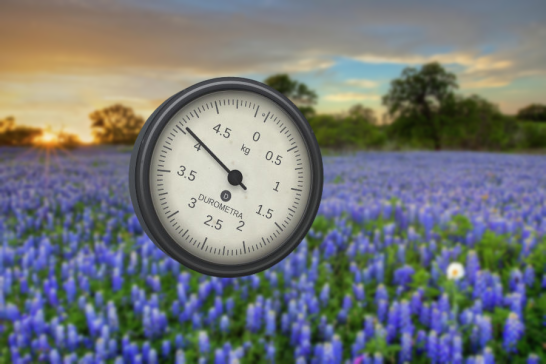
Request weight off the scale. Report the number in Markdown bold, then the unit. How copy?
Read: **4.05** kg
